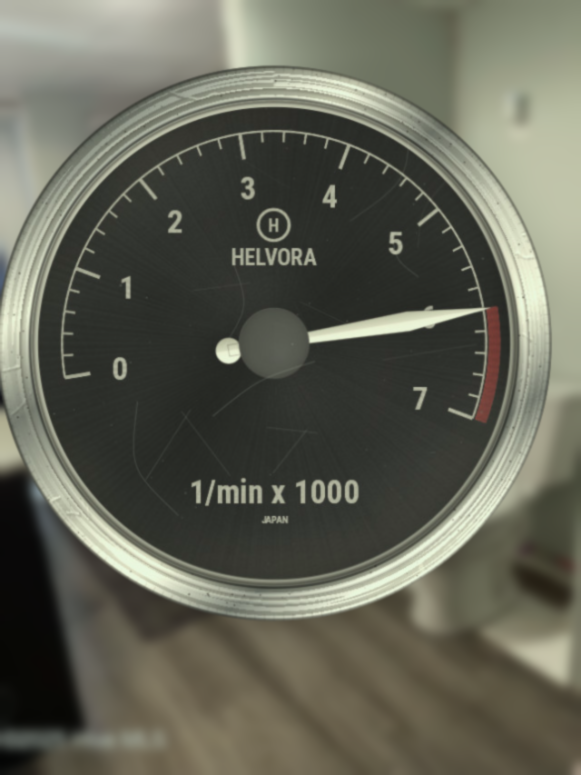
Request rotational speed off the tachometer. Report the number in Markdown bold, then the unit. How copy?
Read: **6000** rpm
